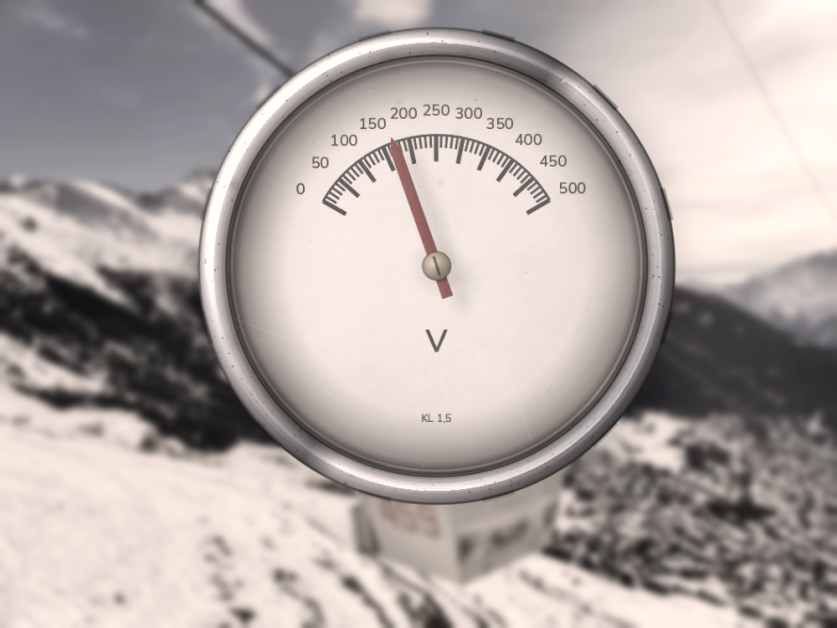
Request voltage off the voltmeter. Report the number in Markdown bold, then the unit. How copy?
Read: **170** V
